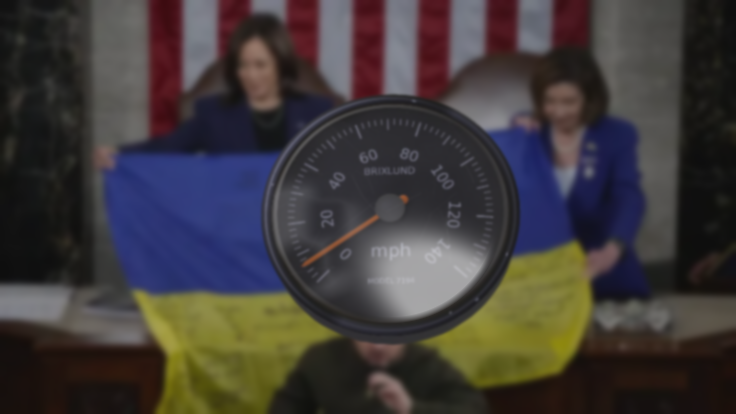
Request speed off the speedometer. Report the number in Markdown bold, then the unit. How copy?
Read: **6** mph
